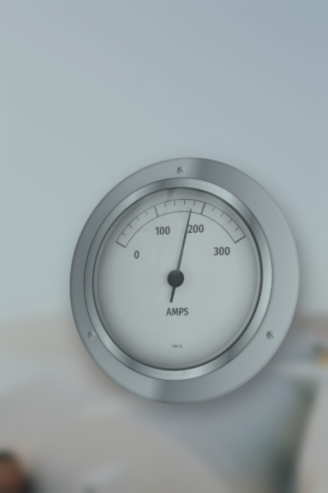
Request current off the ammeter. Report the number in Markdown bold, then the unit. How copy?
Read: **180** A
